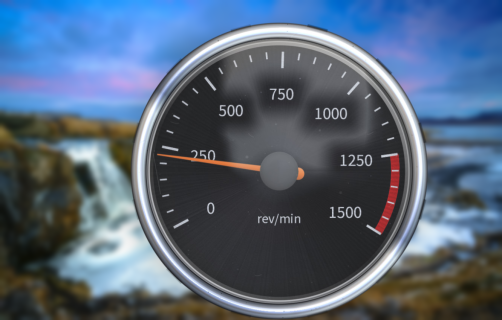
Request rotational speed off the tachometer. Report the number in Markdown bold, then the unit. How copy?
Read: **225** rpm
